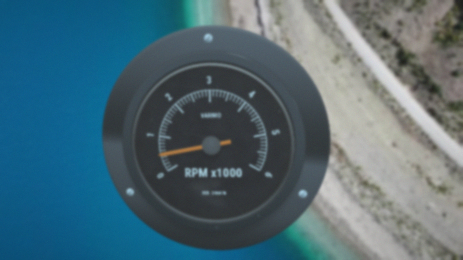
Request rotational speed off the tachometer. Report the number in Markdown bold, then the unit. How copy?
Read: **500** rpm
